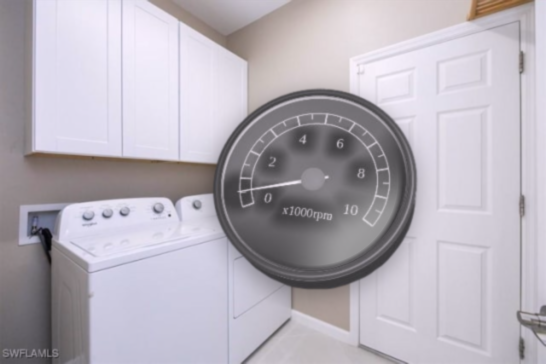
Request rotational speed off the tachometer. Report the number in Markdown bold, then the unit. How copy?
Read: **500** rpm
